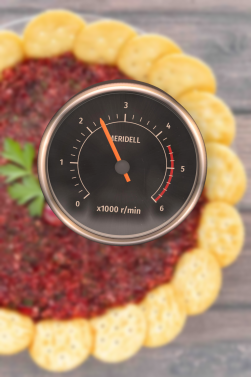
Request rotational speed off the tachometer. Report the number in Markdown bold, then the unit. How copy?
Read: **2400** rpm
